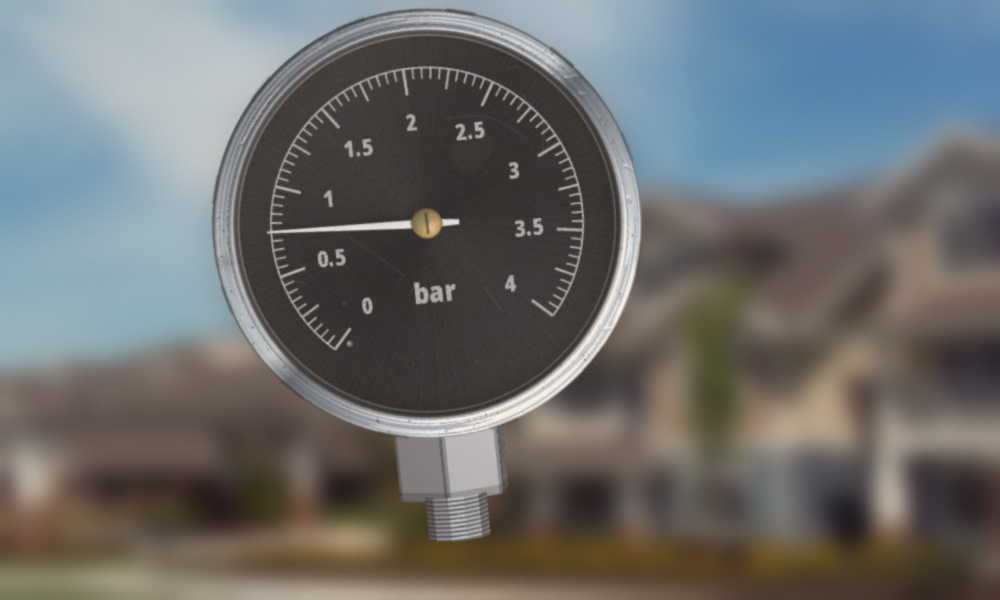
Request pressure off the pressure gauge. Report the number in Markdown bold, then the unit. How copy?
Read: **0.75** bar
